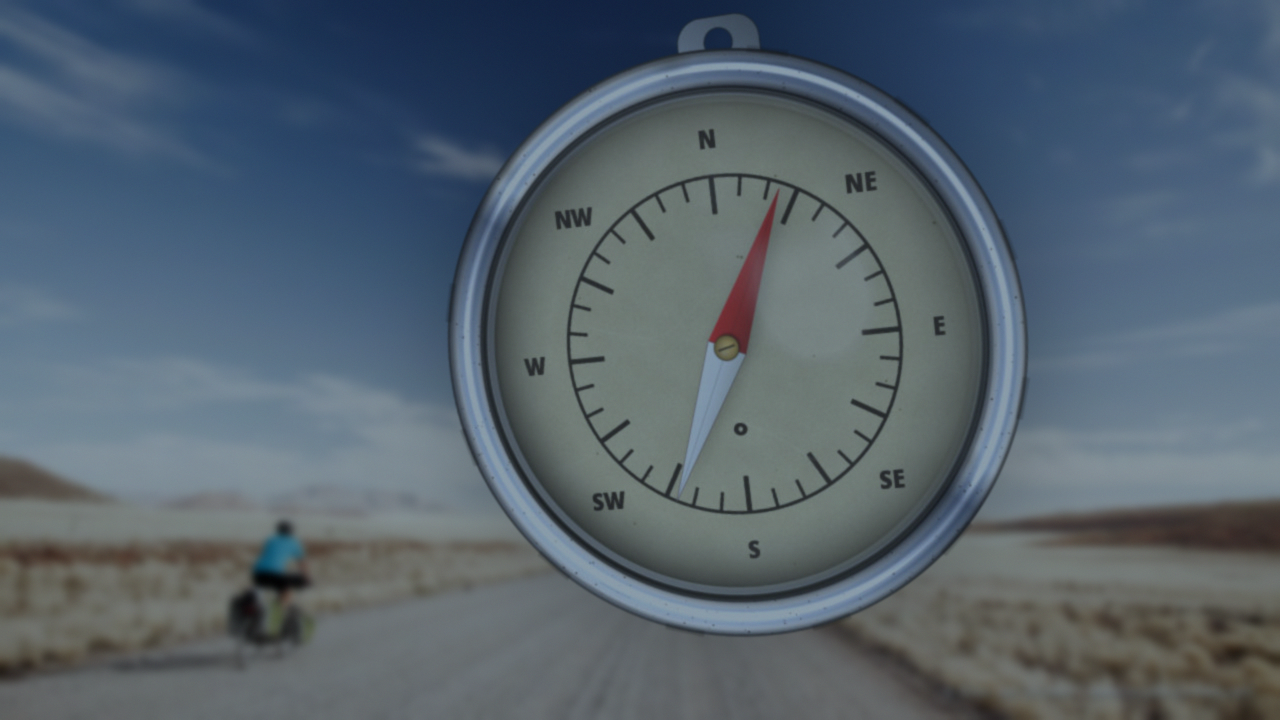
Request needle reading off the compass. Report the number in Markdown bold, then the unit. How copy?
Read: **25** °
